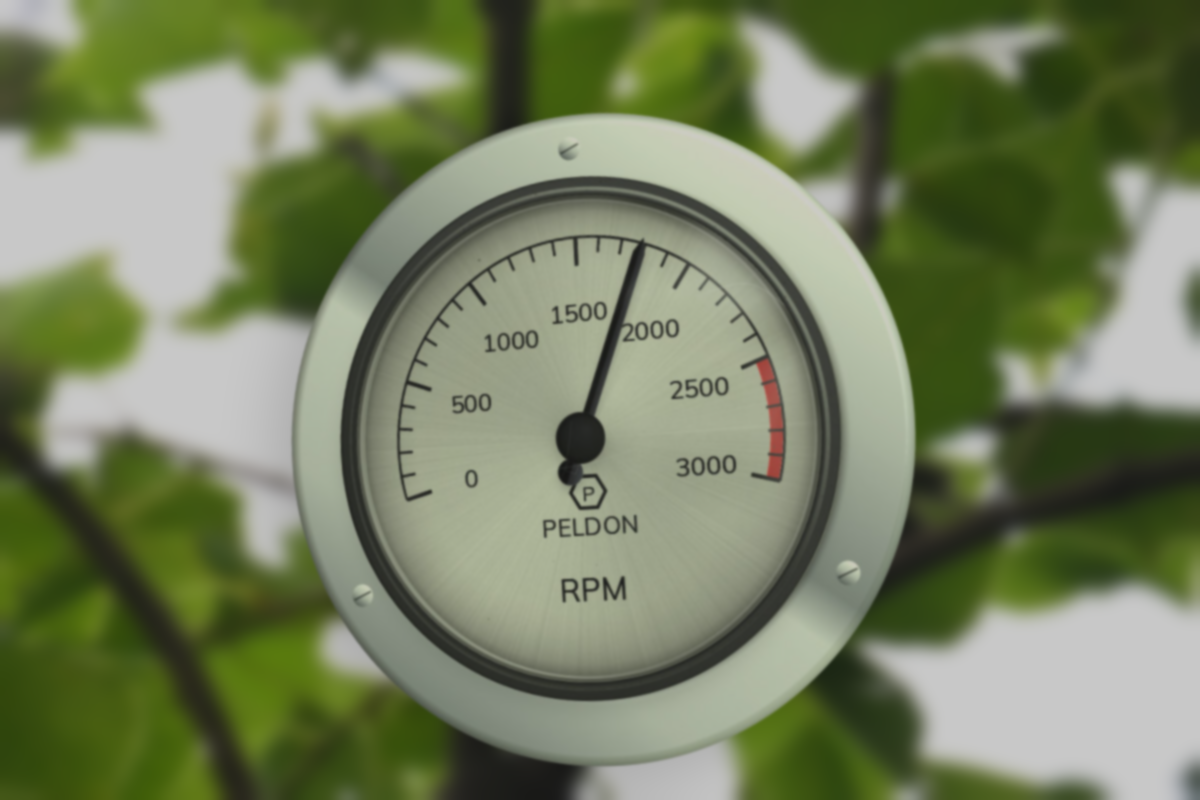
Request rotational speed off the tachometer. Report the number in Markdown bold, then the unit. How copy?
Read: **1800** rpm
